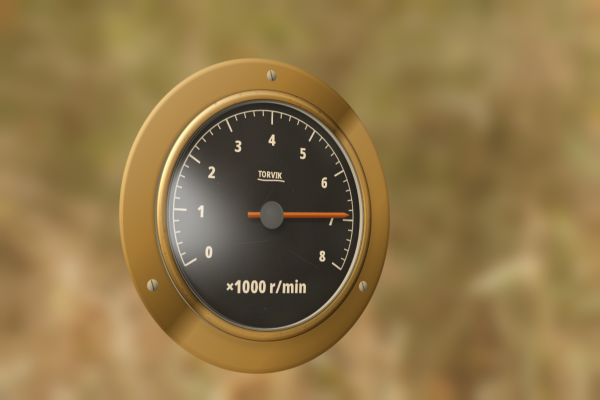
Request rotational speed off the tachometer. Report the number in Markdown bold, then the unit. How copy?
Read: **6900** rpm
